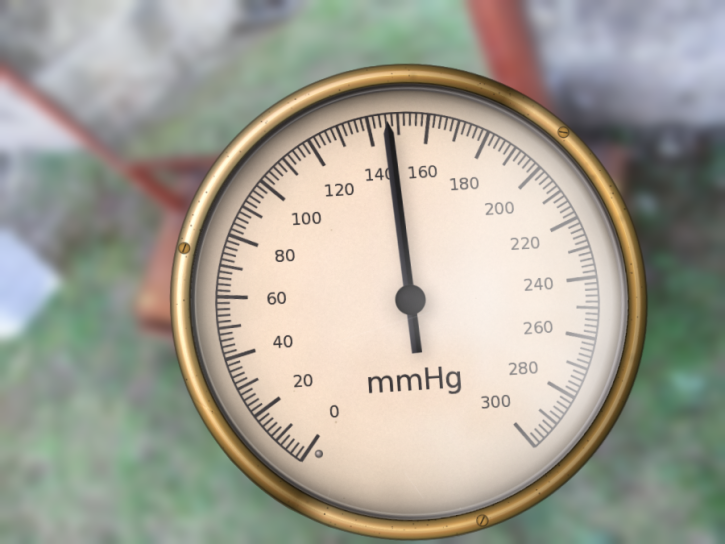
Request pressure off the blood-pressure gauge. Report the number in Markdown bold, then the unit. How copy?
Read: **146** mmHg
